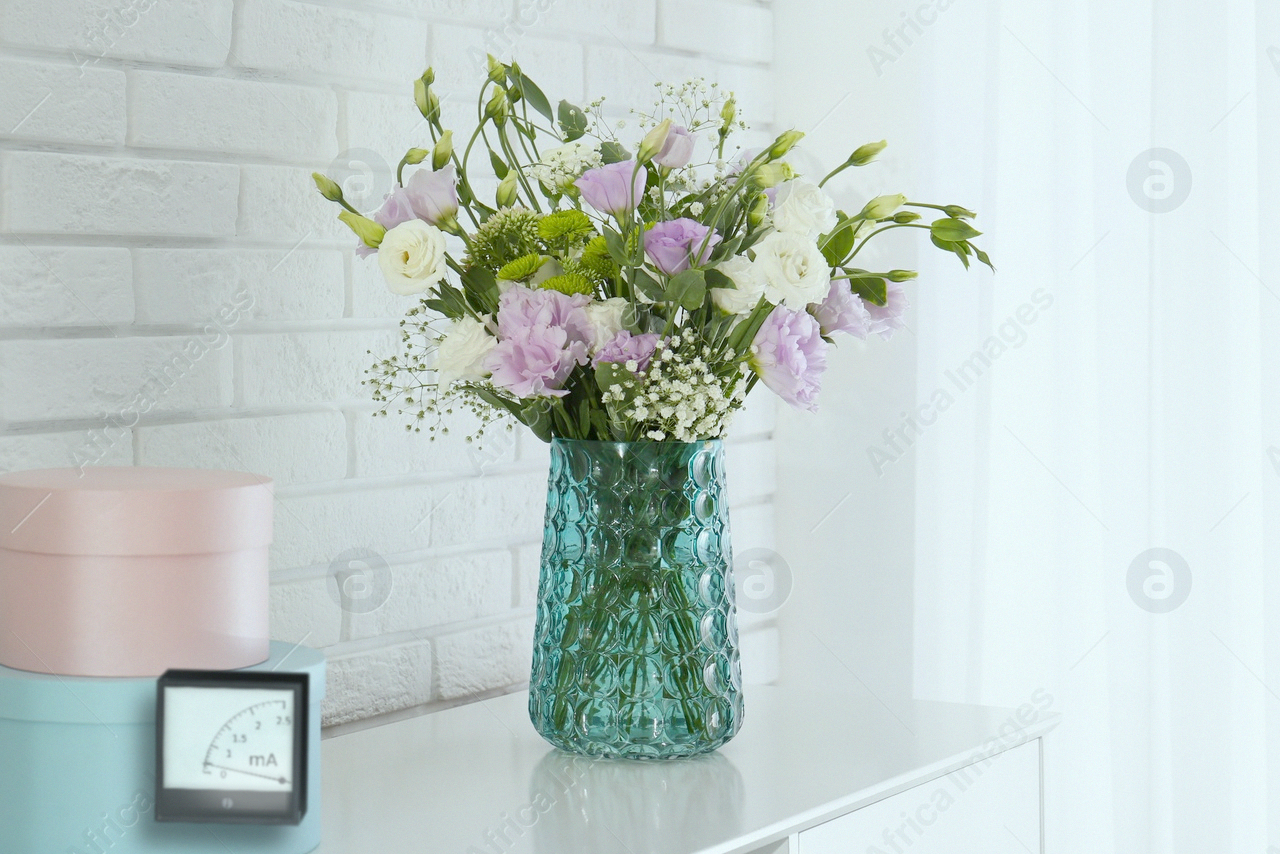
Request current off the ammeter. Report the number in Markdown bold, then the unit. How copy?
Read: **0.5** mA
